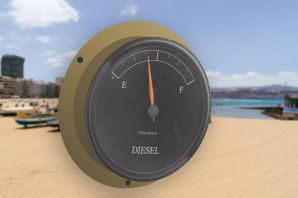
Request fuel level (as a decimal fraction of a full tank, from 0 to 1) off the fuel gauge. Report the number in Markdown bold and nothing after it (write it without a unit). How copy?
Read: **0.375**
